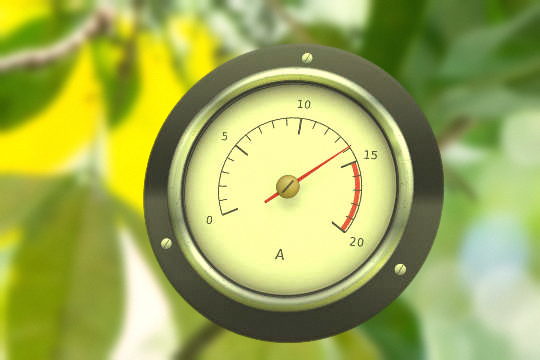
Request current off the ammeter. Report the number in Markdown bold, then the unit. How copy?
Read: **14** A
